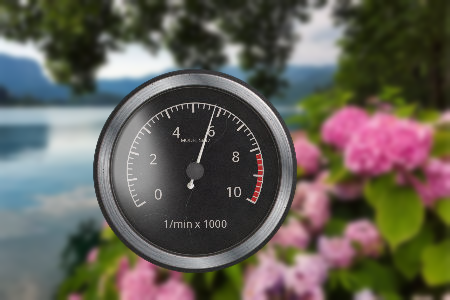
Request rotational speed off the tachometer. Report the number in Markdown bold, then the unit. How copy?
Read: **5800** rpm
